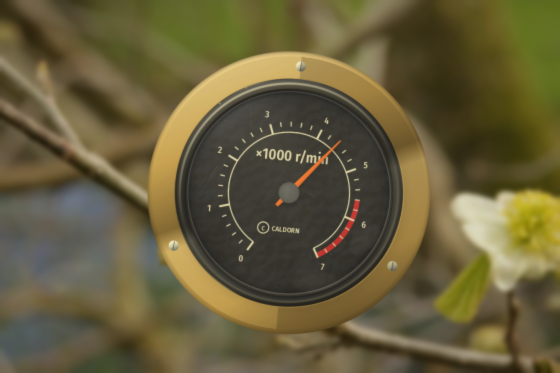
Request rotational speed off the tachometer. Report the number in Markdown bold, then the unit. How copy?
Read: **4400** rpm
